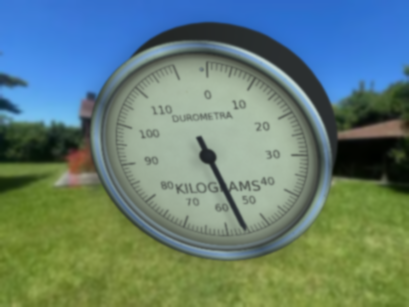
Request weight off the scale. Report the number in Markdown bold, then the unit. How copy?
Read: **55** kg
